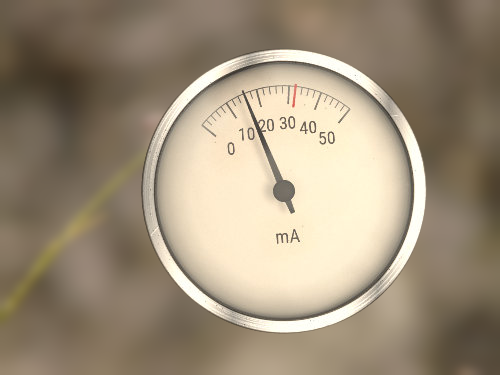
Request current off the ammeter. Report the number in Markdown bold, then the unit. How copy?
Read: **16** mA
